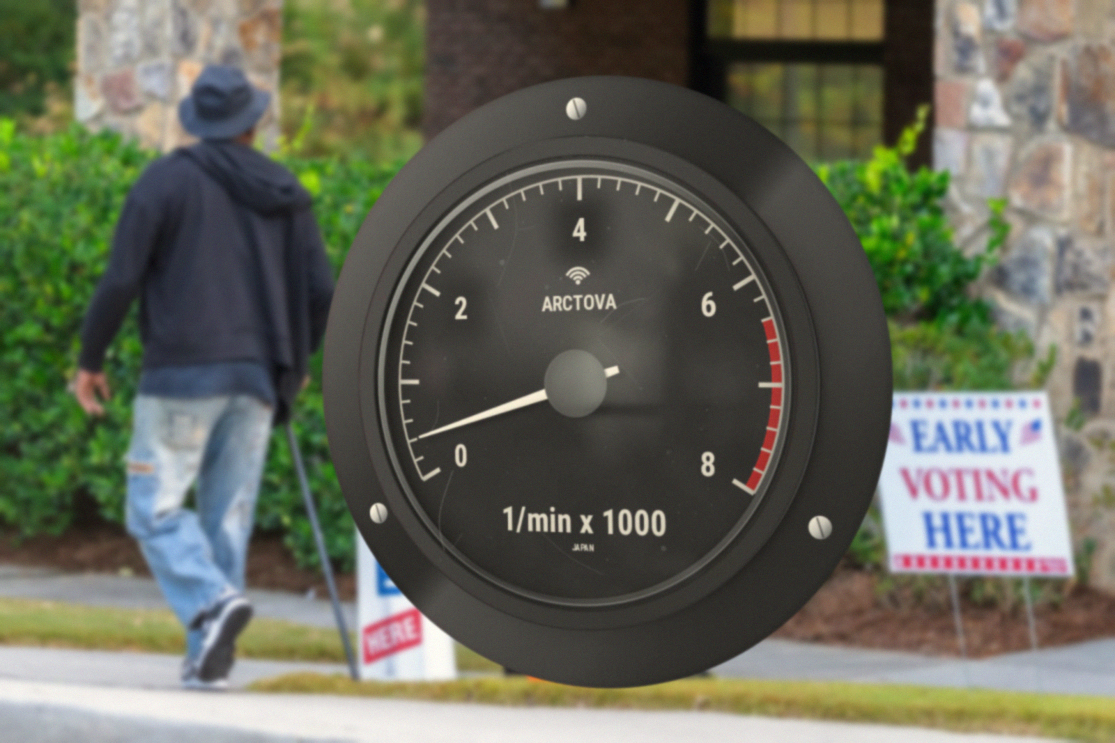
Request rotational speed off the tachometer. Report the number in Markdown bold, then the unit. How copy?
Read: **400** rpm
